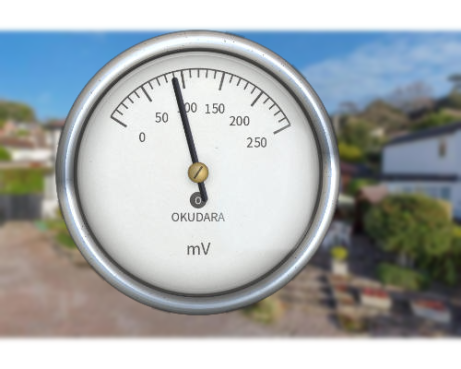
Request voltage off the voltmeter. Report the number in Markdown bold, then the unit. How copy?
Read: **90** mV
